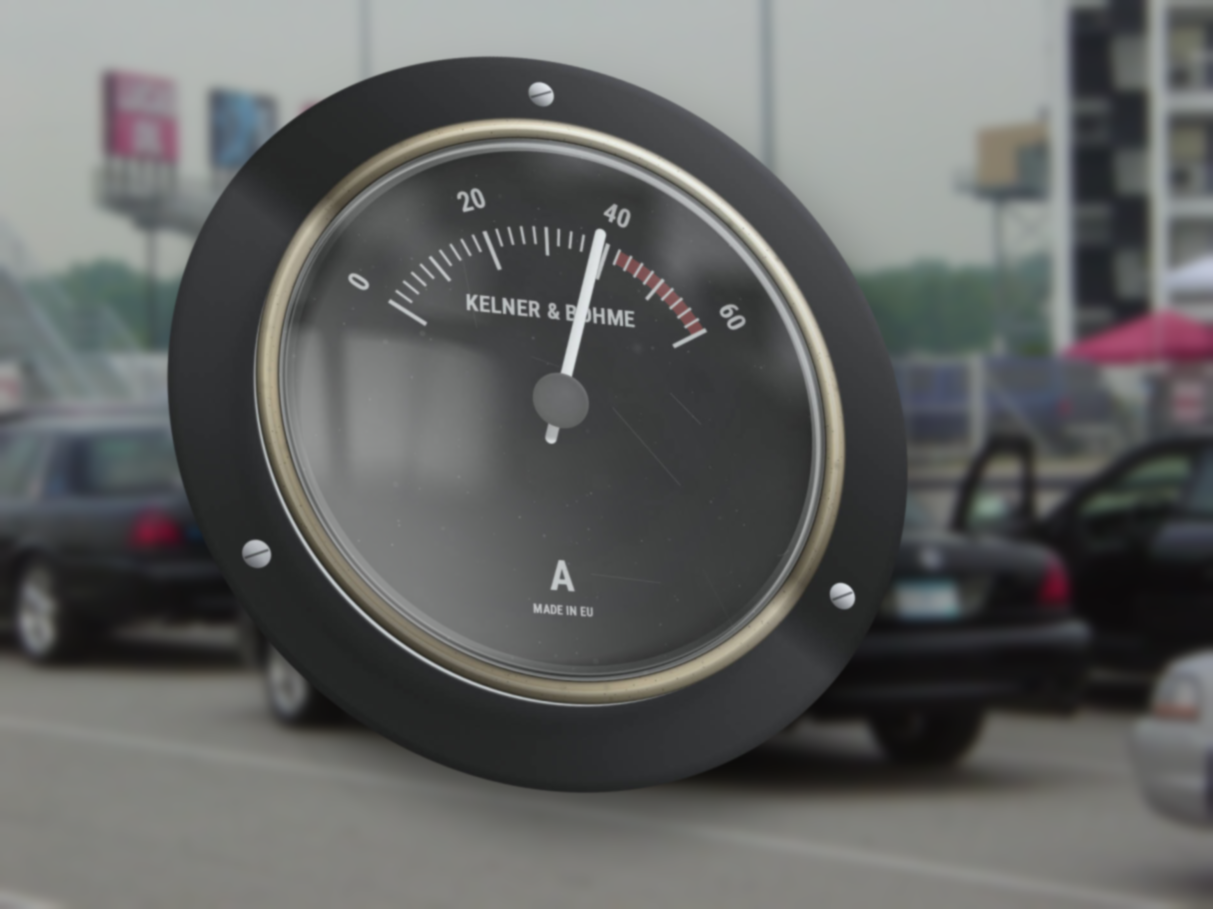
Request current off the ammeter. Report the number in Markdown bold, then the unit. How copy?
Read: **38** A
